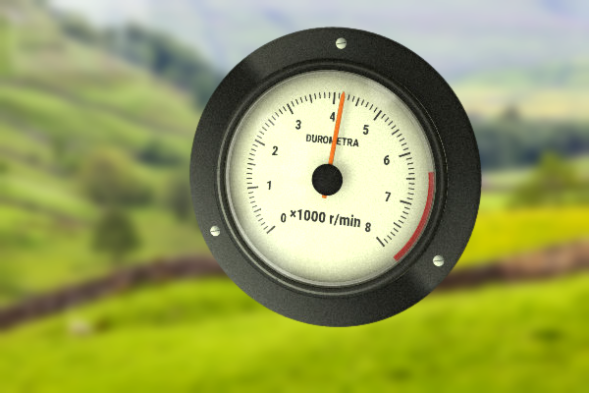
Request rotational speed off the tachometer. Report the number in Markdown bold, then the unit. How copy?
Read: **4200** rpm
